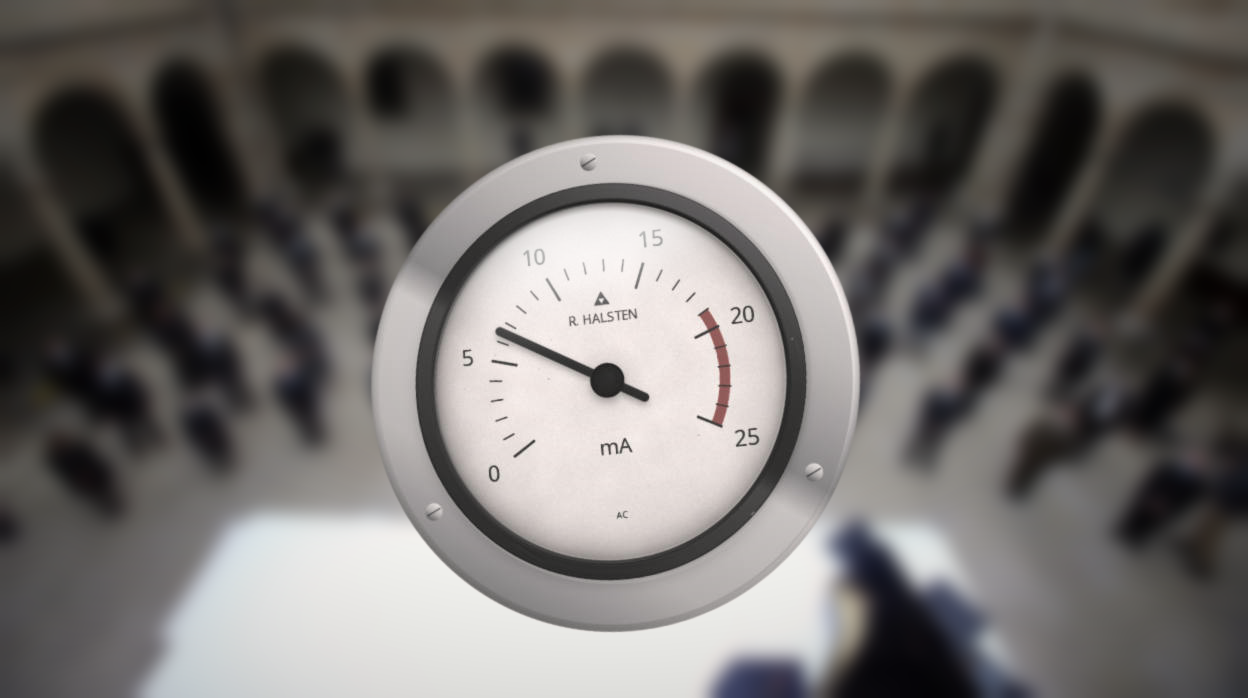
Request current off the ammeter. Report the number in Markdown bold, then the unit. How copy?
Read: **6.5** mA
